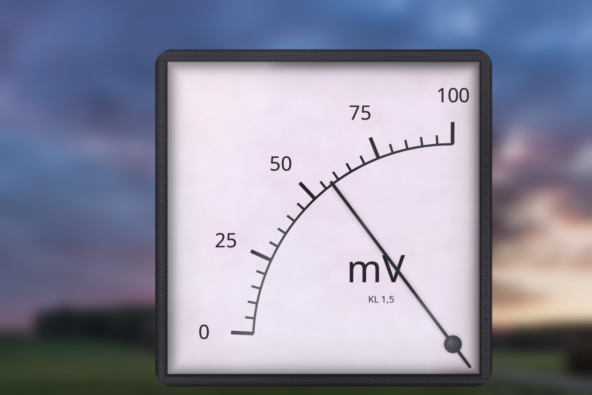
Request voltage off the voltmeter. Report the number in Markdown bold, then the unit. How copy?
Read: **57.5** mV
